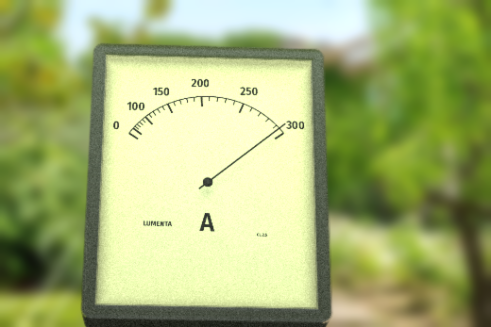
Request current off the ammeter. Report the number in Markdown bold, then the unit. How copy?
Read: **295** A
